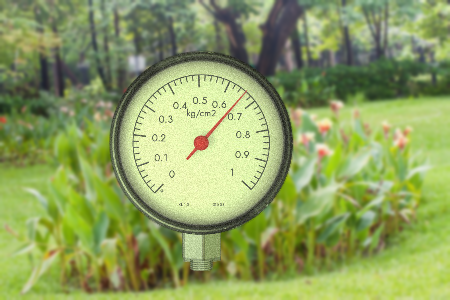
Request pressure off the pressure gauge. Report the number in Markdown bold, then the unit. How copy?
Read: **0.66** kg/cm²
